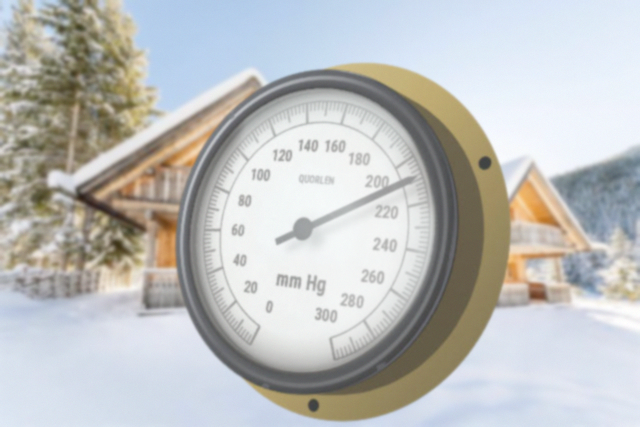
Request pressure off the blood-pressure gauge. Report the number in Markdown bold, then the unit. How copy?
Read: **210** mmHg
